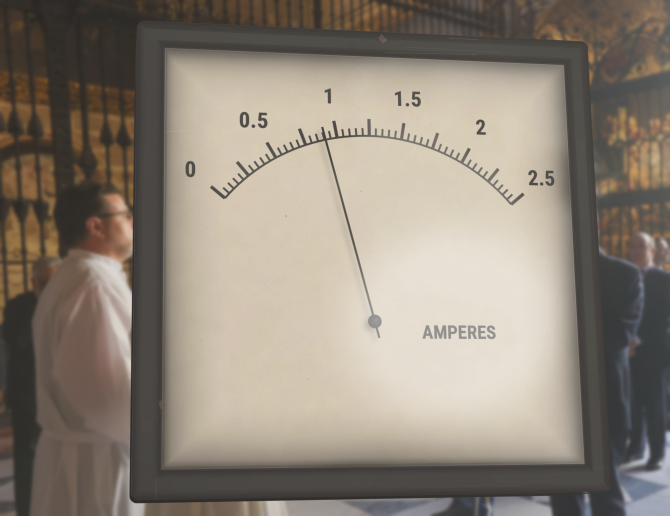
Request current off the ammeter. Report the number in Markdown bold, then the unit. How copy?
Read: **0.9** A
